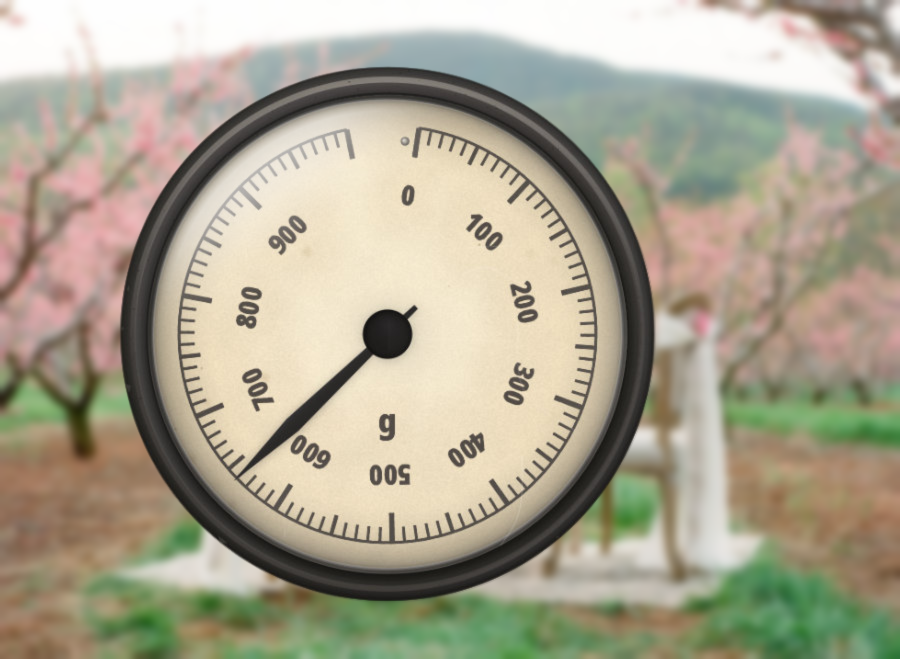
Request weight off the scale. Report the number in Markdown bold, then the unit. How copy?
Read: **640** g
